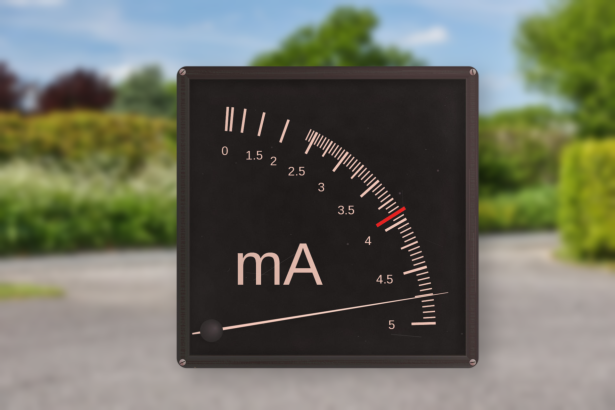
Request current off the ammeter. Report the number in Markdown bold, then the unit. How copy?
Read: **4.75** mA
